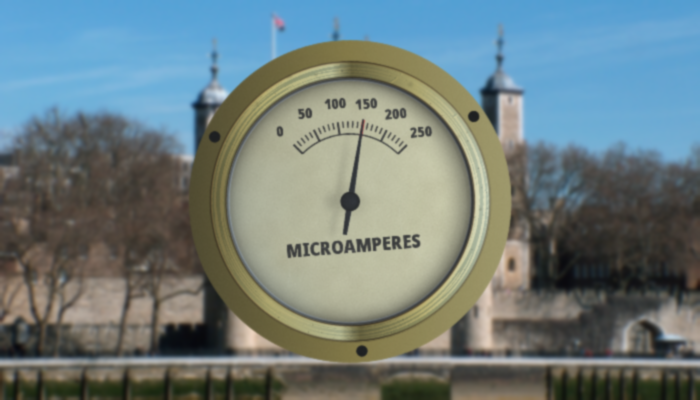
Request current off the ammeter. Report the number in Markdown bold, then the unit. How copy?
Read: **150** µA
